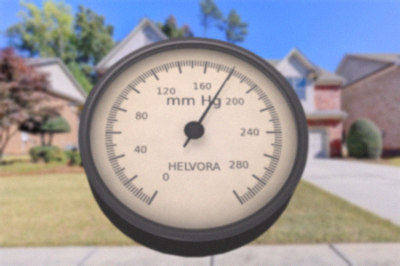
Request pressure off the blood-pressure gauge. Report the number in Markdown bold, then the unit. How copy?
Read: **180** mmHg
